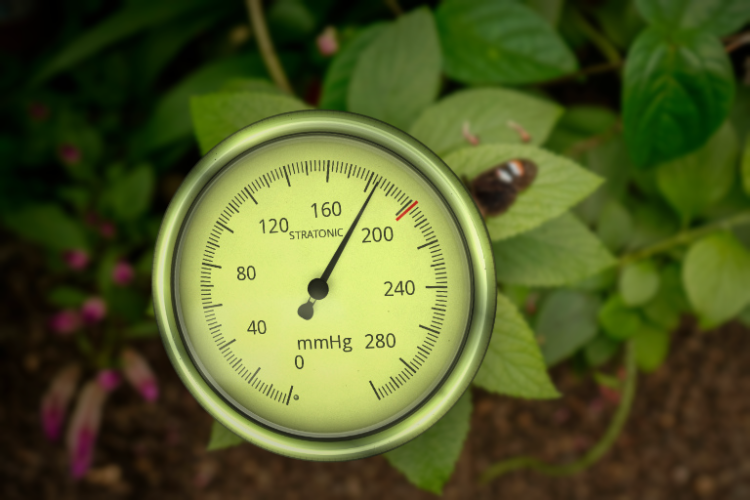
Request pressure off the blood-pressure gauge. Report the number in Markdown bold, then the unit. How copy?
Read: **184** mmHg
